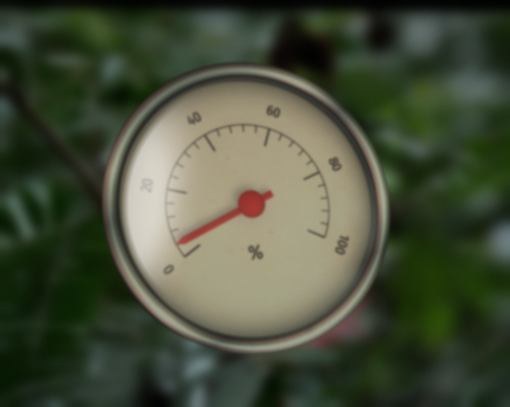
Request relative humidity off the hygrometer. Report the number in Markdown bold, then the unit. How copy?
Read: **4** %
